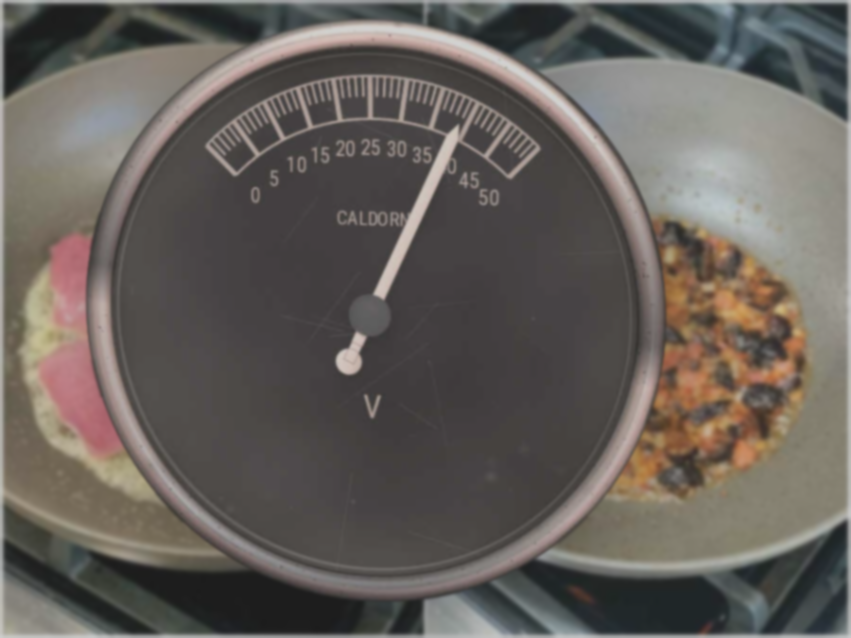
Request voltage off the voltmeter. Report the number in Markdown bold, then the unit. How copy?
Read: **39** V
